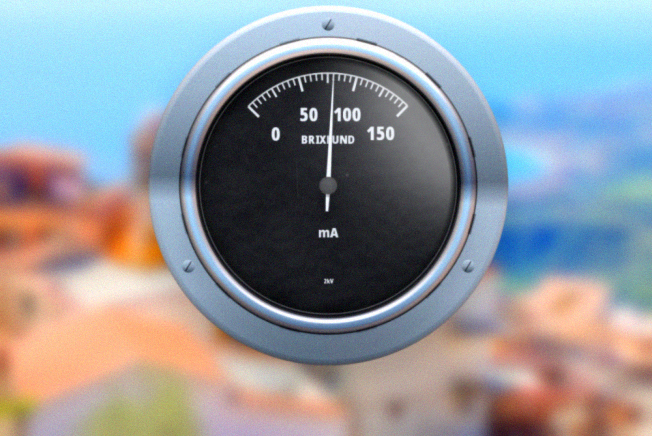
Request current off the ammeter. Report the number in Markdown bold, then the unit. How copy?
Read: **80** mA
